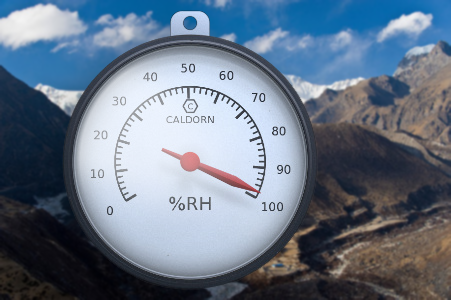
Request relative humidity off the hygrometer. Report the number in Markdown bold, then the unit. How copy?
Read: **98** %
